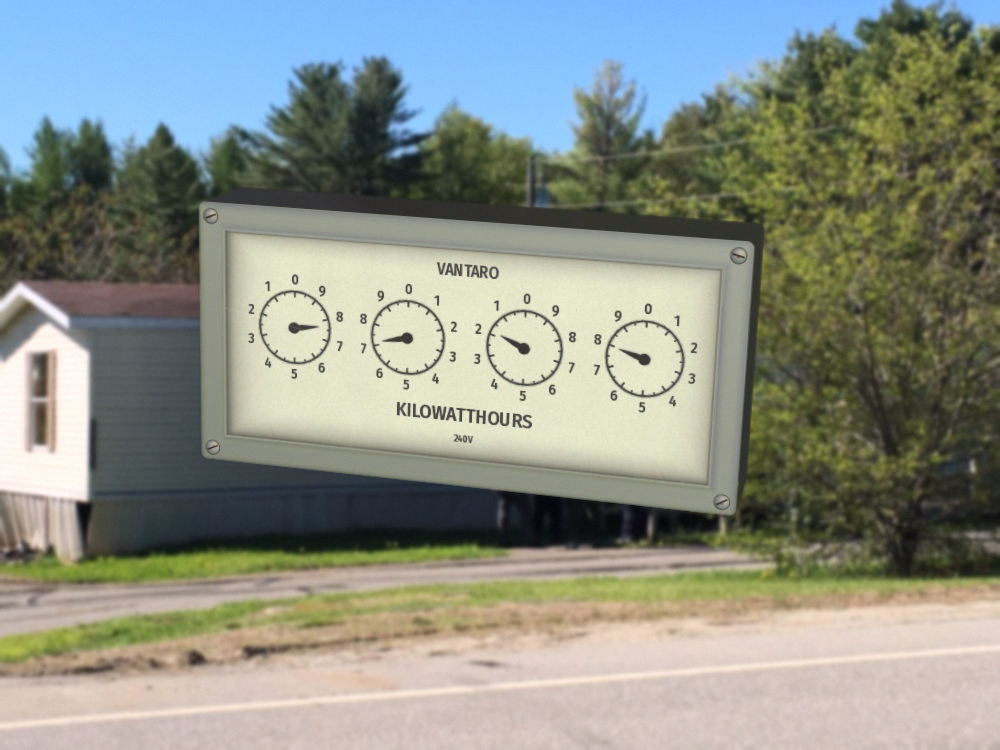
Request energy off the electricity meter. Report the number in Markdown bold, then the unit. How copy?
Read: **7718** kWh
